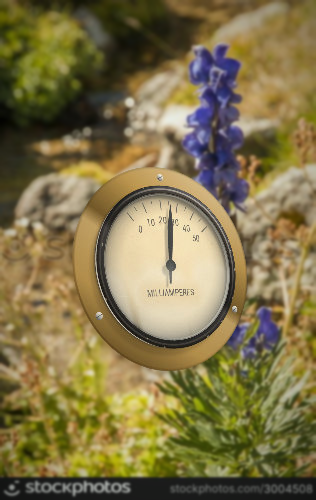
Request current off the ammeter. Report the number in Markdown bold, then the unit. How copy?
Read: **25** mA
